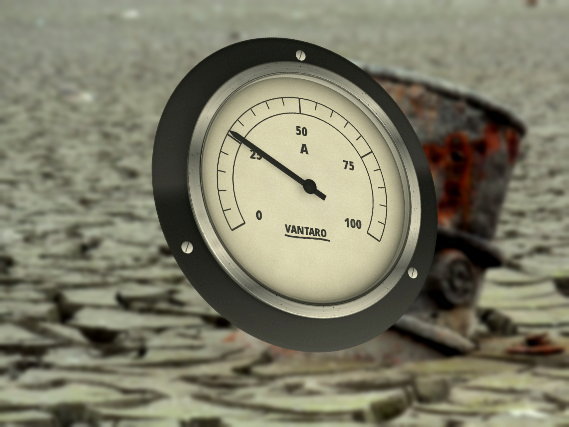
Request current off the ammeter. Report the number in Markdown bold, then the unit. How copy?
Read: **25** A
